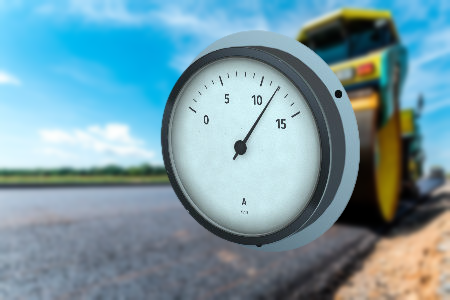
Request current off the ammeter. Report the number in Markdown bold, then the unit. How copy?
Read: **12** A
